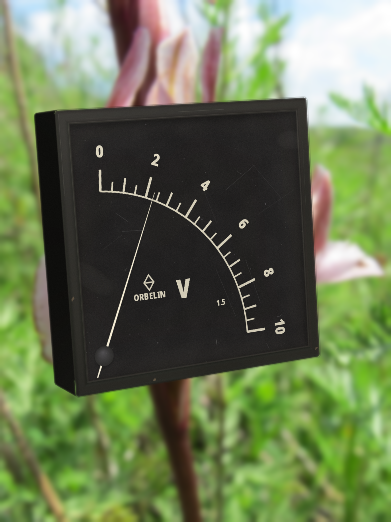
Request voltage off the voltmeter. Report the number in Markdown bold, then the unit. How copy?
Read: **2.25** V
